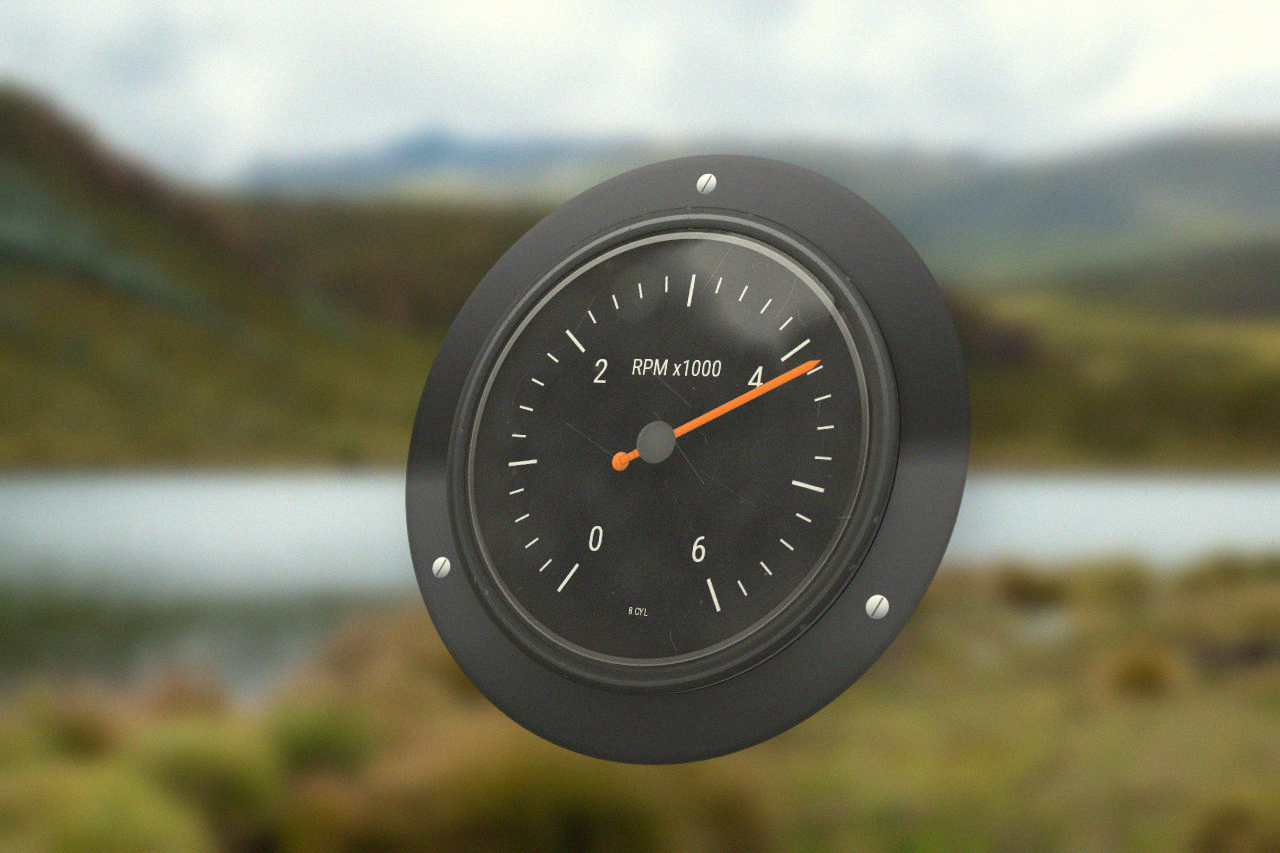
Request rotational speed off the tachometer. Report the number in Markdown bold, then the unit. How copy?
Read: **4200** rpm
